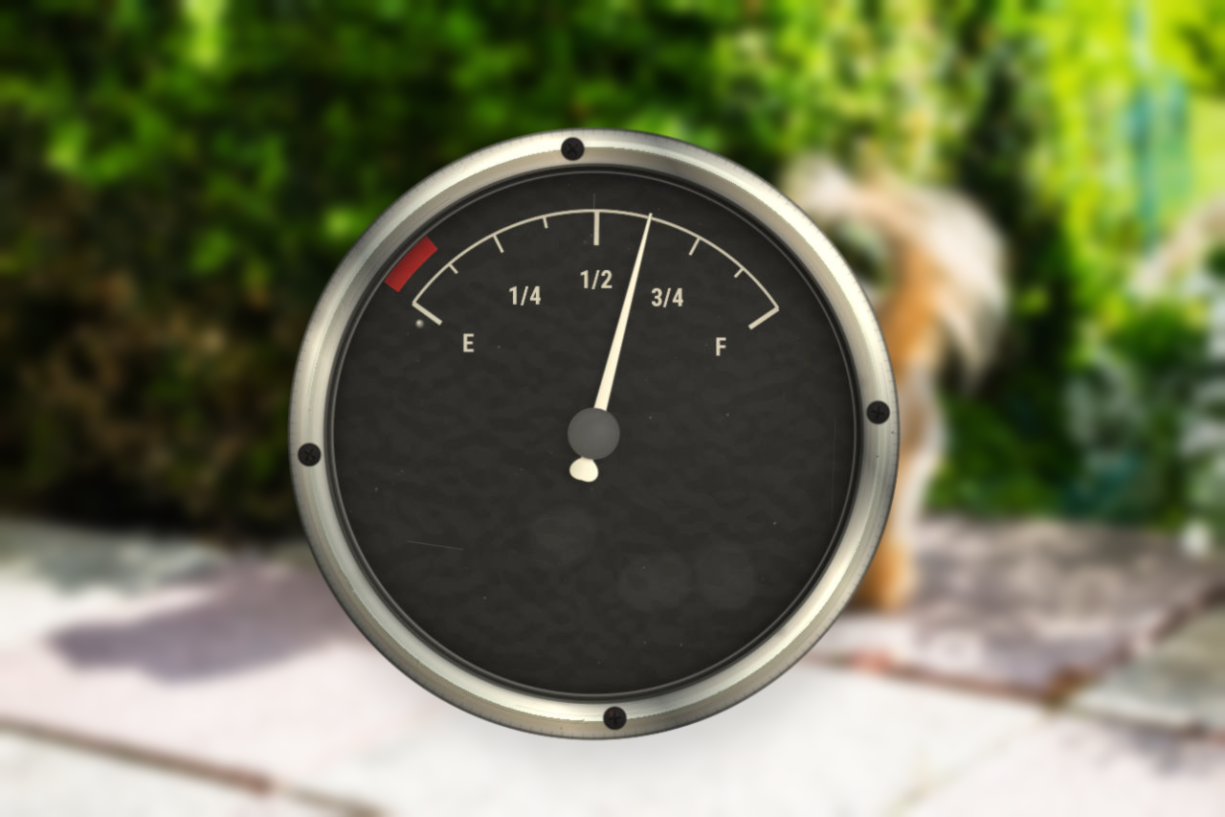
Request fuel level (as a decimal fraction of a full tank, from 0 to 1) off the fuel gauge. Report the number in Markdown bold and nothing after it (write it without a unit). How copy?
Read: **0.625**
